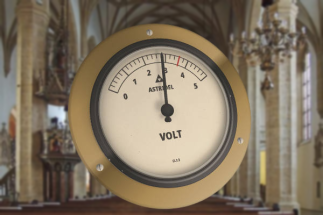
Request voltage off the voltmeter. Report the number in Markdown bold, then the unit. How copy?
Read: **2.8** V
